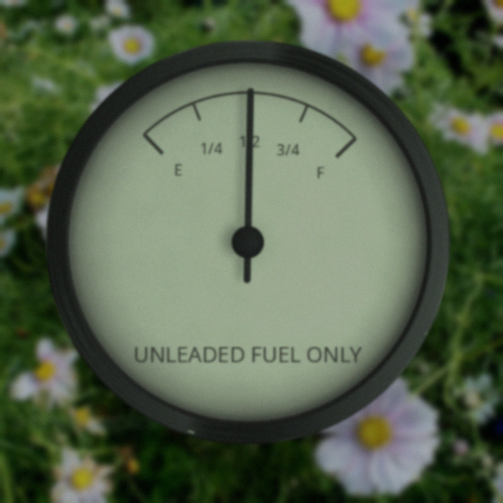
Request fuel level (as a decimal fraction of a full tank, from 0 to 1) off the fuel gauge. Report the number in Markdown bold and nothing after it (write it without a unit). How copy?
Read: **0.5**
